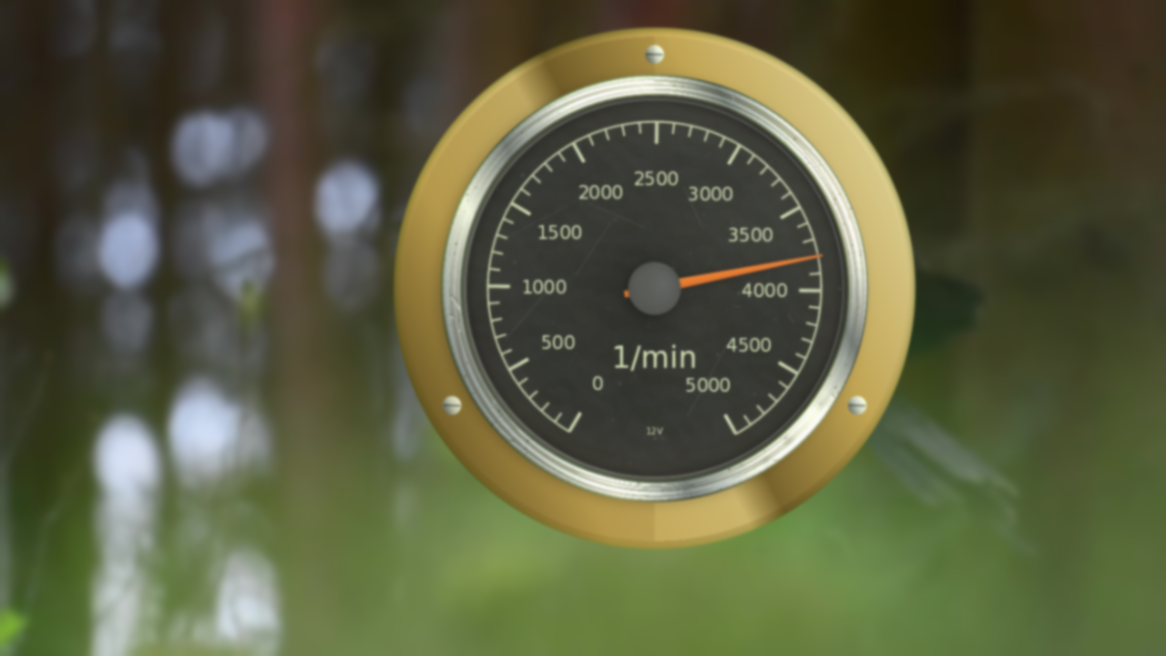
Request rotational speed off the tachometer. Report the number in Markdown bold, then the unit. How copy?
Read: **3800** rpm
